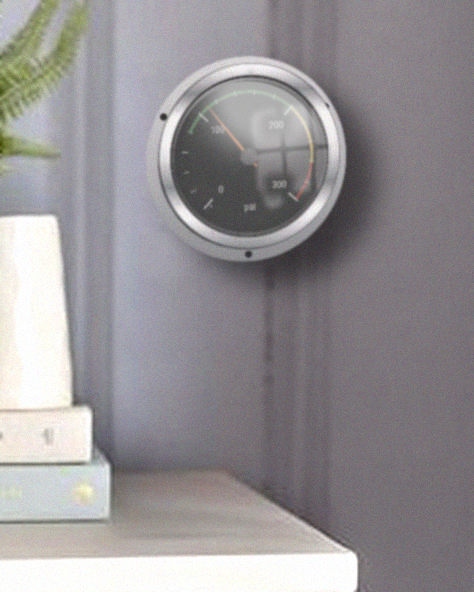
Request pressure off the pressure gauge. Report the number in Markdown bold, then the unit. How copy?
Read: **110** psi
